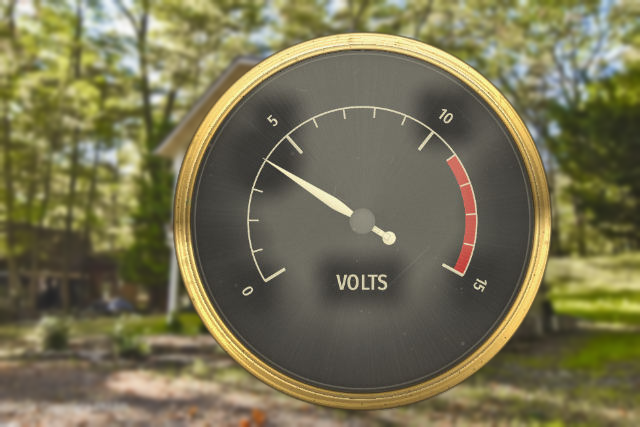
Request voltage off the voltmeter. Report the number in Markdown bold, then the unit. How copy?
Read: **4** V
